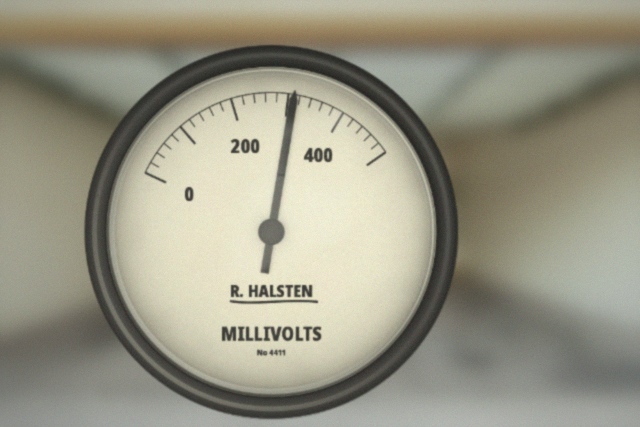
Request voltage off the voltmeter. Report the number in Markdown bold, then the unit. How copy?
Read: **310** mV
